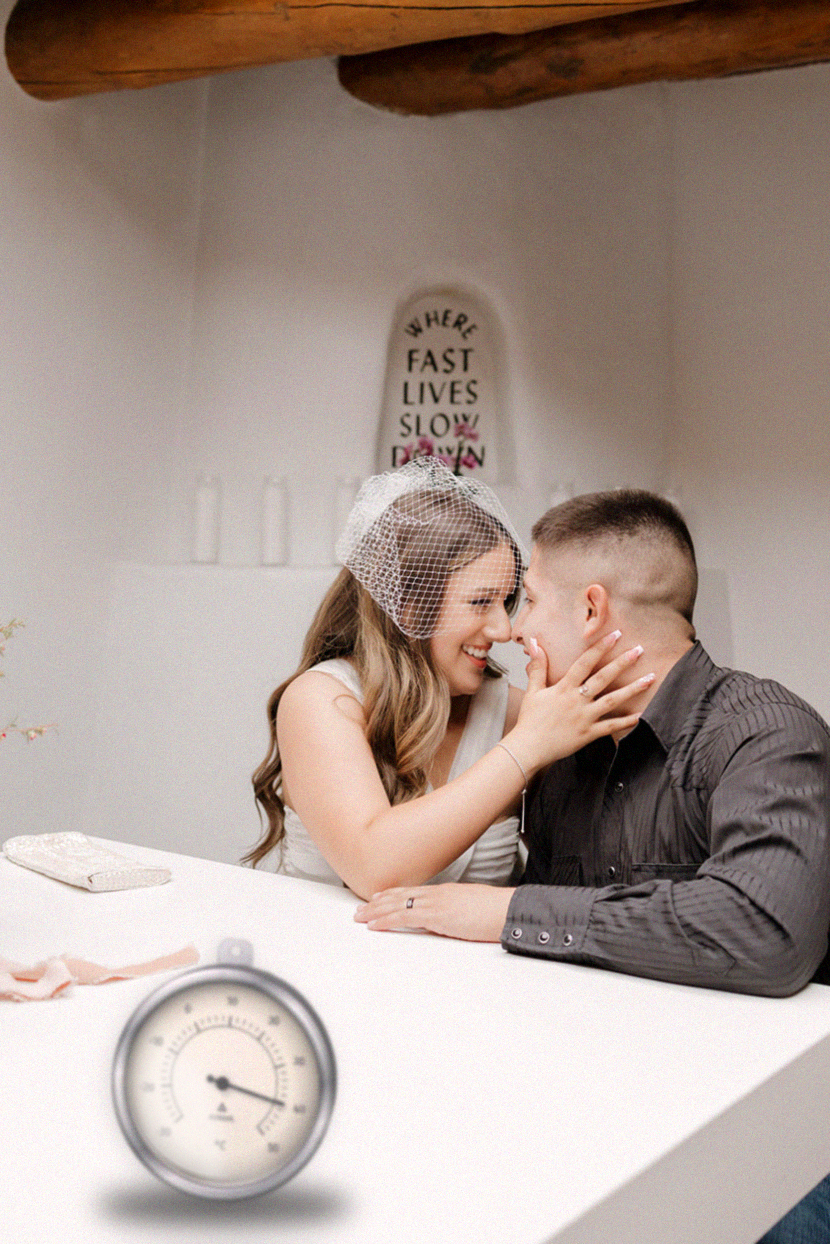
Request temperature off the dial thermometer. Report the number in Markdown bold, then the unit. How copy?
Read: **40** °C
